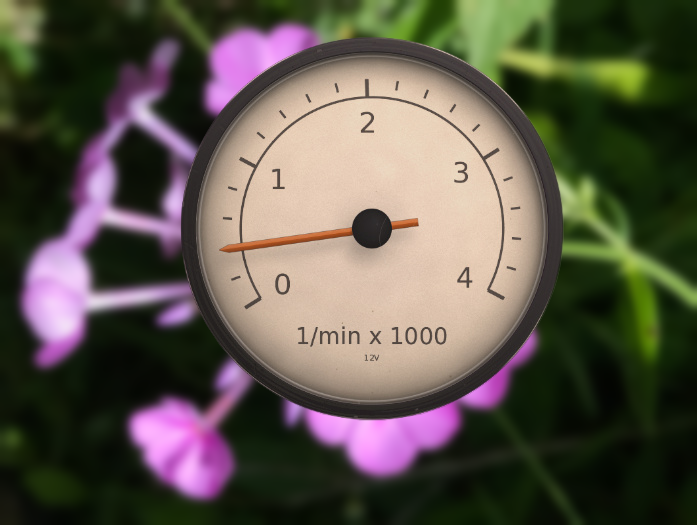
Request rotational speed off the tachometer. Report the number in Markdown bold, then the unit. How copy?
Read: **400** rpm
